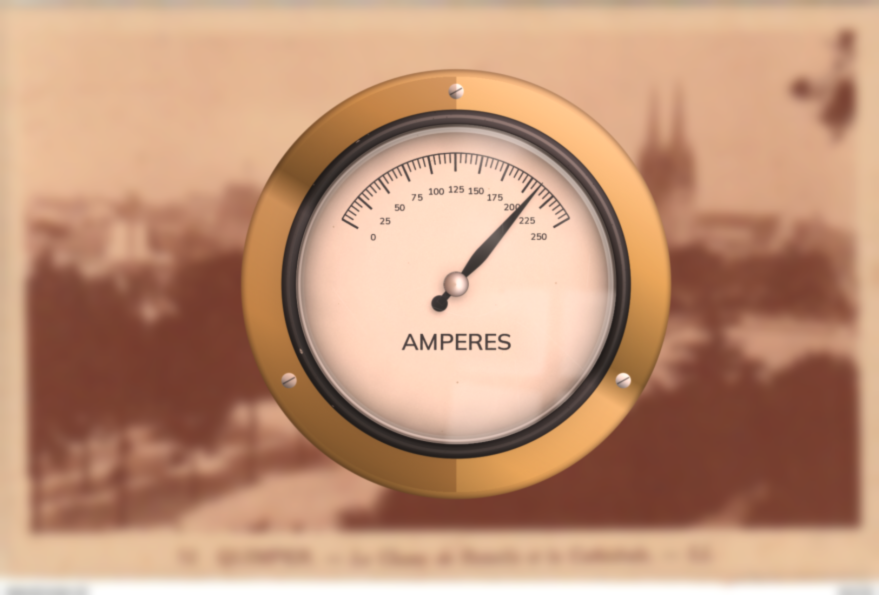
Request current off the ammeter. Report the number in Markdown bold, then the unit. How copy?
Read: **210** A
